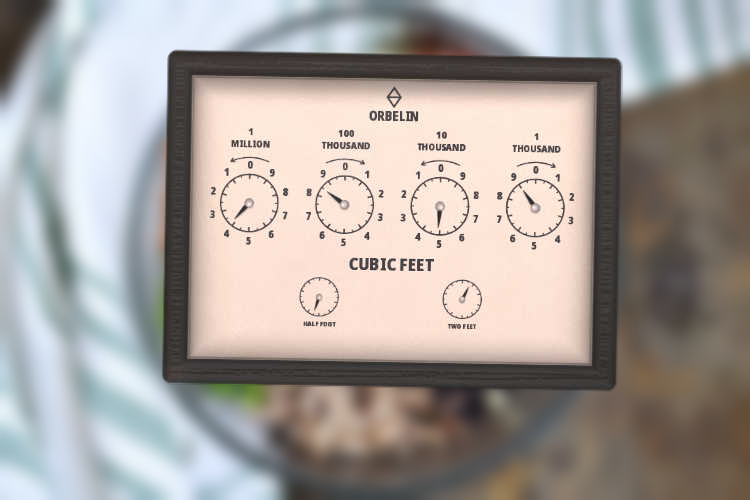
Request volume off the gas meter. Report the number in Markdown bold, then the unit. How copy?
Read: **384900** ft³
